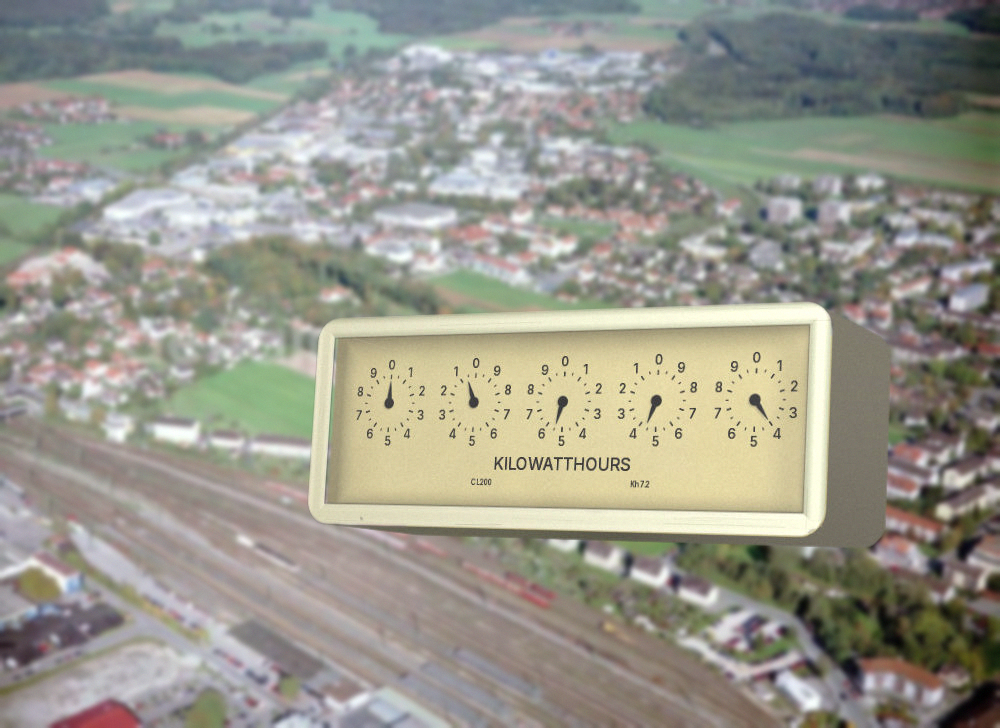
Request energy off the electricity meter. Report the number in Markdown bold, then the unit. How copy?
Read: **544** kWh
